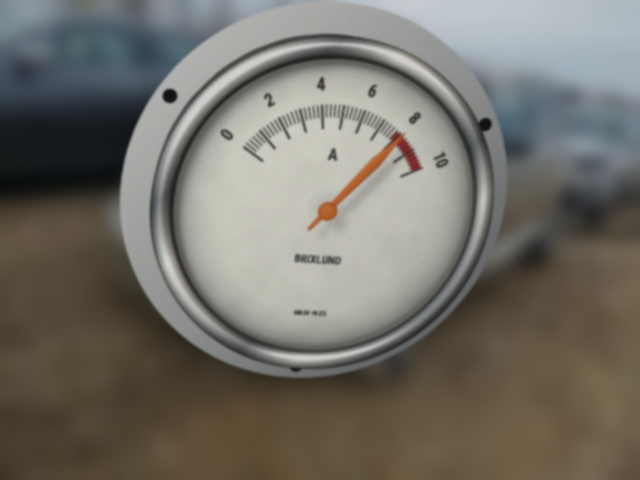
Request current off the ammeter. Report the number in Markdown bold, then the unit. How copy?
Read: **8** A
